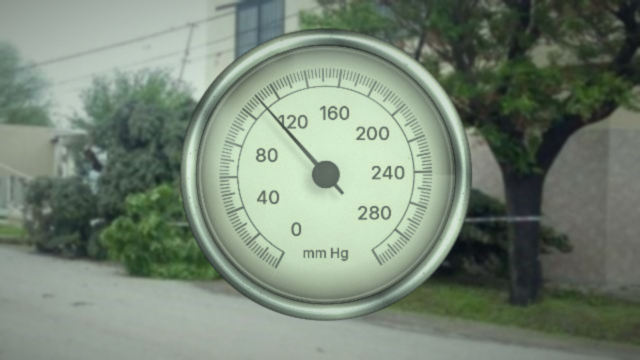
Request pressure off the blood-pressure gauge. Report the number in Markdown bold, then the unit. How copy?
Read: **110** mmHg
